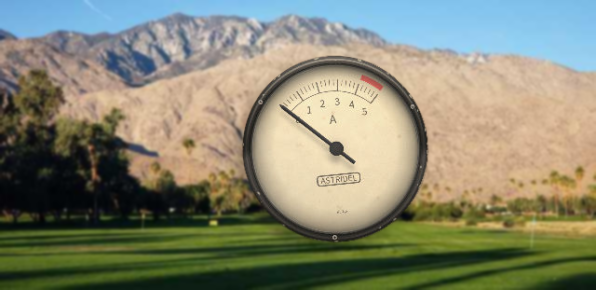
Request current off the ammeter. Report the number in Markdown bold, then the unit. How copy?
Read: **0** A
